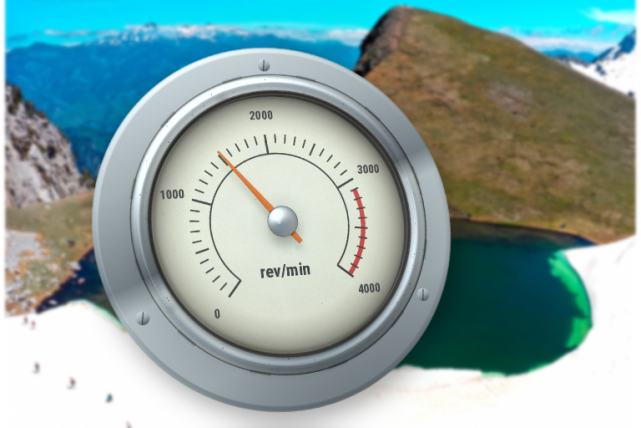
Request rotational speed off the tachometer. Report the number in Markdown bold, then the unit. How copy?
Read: **1500** rpm
